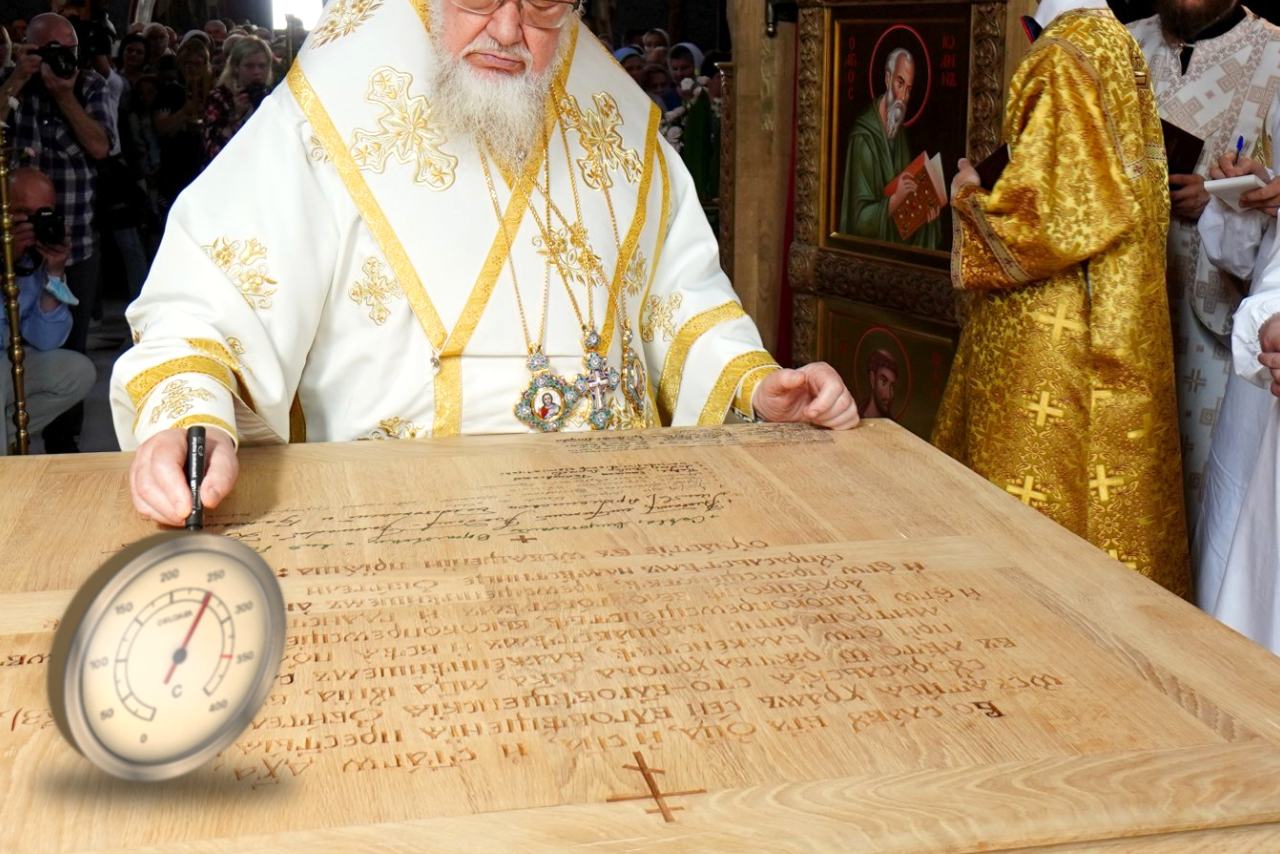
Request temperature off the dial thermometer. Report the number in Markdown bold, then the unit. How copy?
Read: **250** °C
